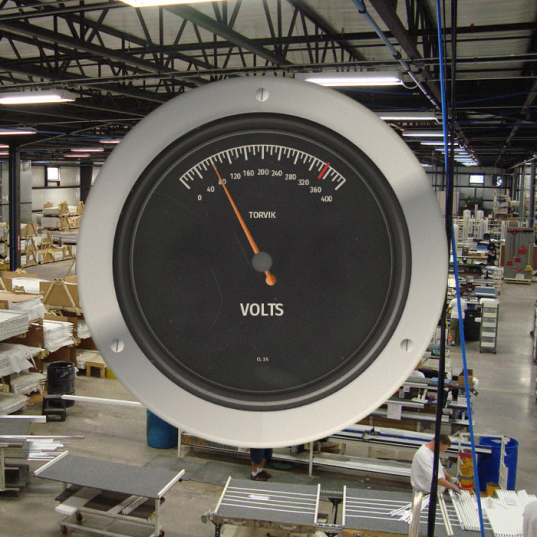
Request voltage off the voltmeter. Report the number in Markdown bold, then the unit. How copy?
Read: **80** V
